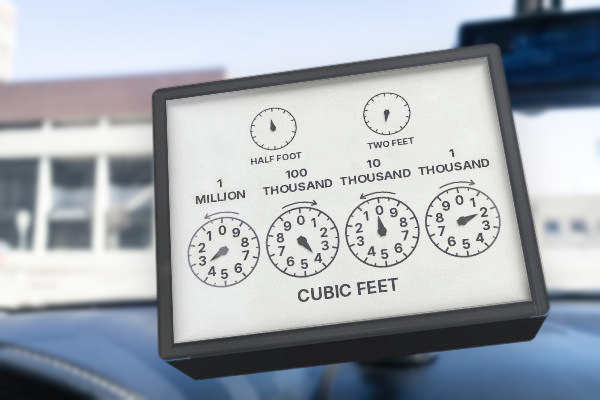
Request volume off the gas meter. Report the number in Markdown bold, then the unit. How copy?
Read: **340200** ft³
